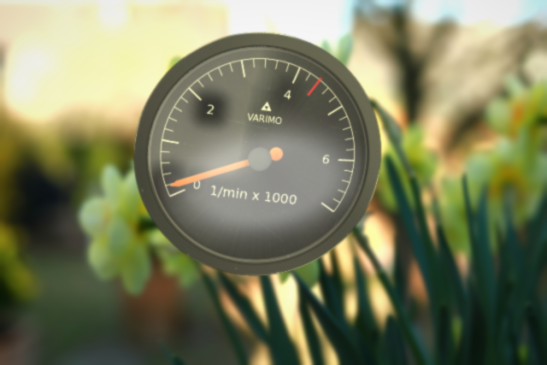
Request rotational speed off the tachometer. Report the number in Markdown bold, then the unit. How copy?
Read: **200** rpm
